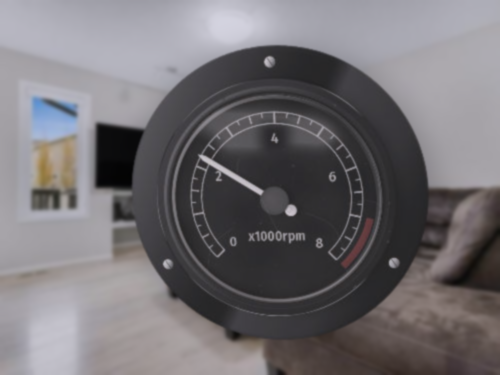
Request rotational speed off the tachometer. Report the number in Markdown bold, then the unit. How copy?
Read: **2250** rpm
